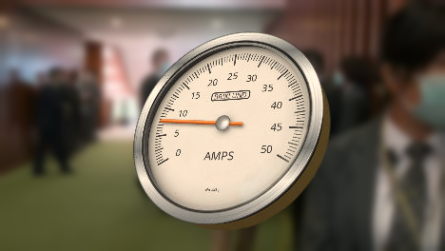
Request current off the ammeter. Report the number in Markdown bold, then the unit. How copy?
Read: **7.5** A
